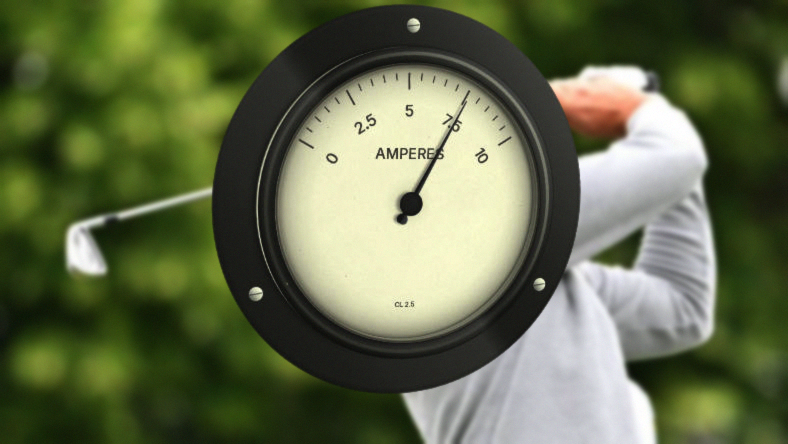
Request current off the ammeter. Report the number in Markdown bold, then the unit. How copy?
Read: **7.5** A
